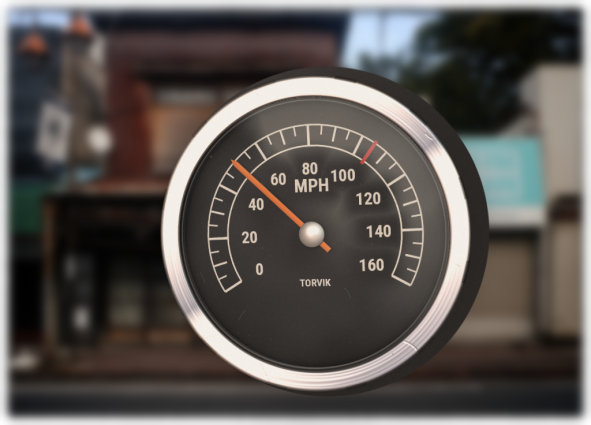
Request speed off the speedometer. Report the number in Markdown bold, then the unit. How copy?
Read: **50** mph
